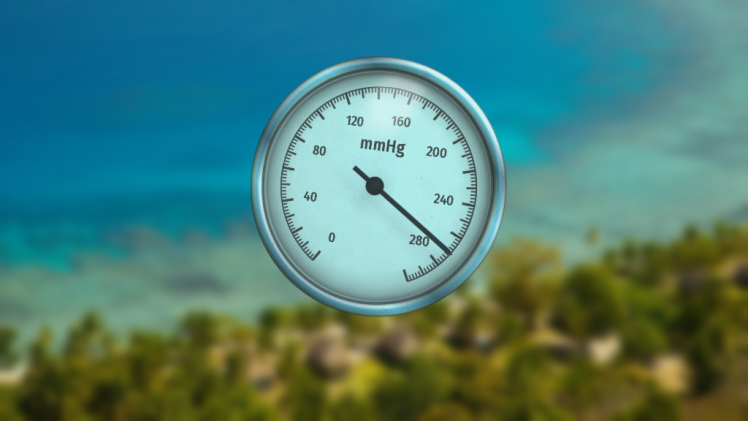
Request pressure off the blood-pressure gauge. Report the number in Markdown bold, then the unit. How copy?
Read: **270** mmHg
